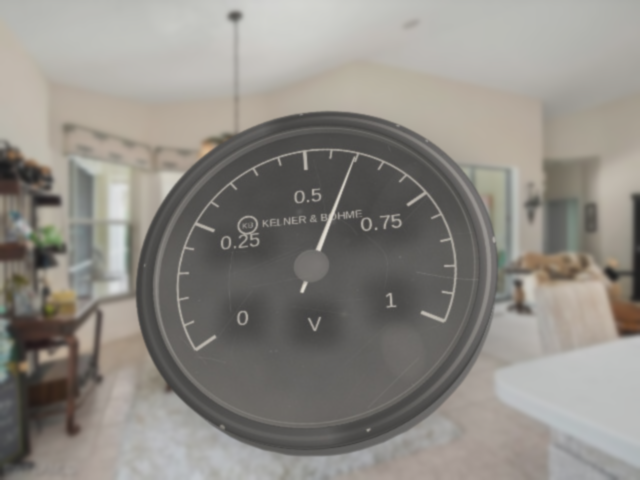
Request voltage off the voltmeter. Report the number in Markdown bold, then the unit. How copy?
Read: **0.6** V
